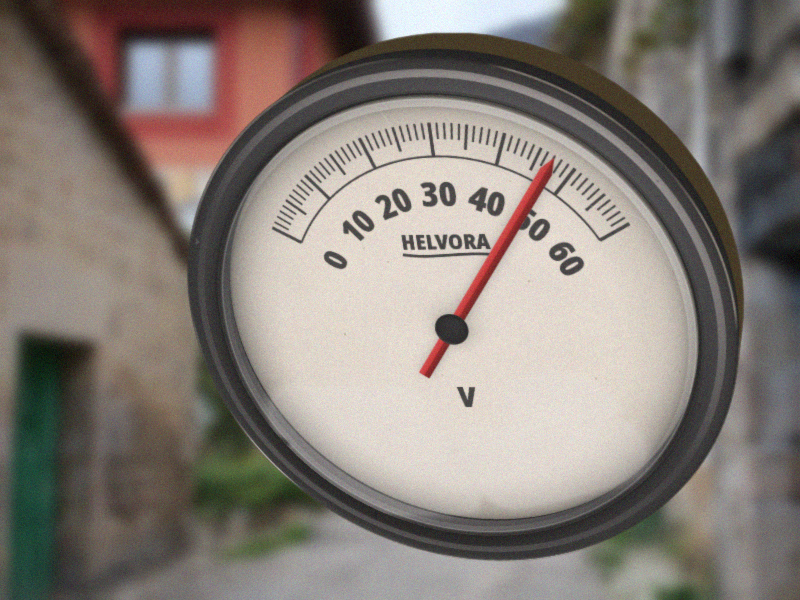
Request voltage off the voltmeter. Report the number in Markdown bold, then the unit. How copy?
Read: **47** V
